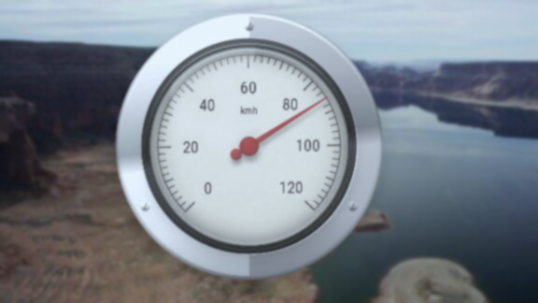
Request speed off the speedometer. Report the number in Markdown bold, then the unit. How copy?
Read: **86** km/h
